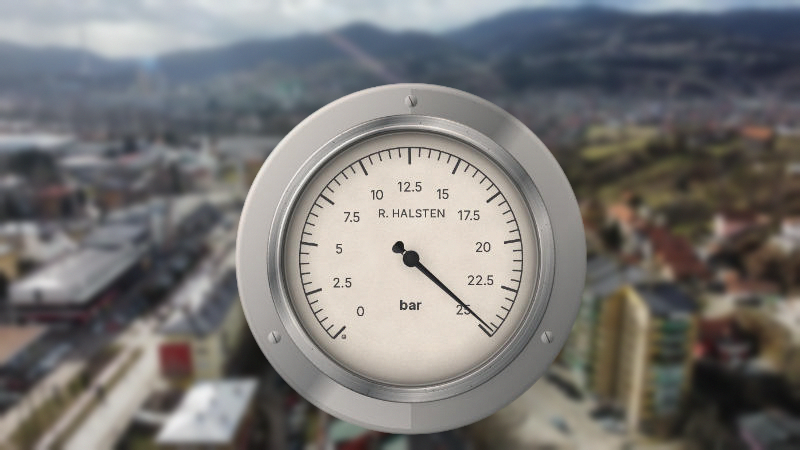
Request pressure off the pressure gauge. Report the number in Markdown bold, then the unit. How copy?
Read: **24.75** bar
